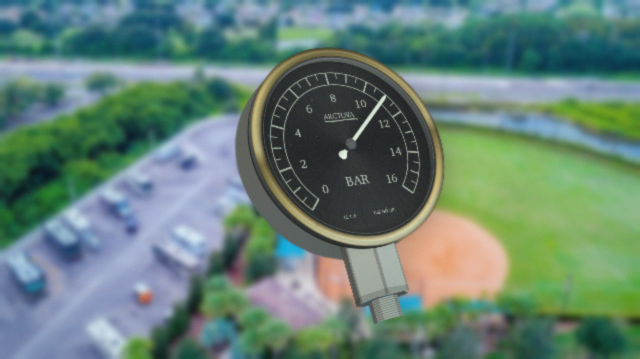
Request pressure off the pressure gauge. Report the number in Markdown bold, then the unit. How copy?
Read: **11** bar
